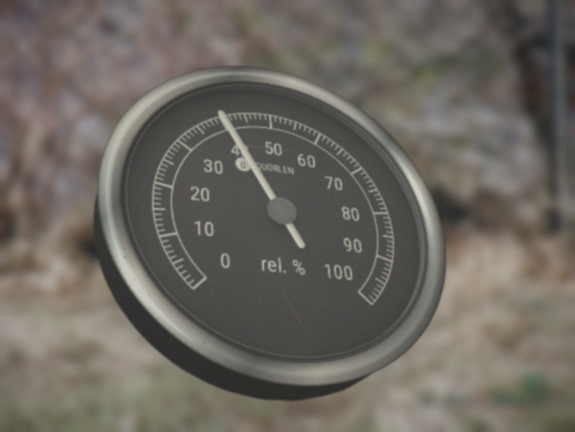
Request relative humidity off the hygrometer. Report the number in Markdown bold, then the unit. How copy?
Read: **40** %
